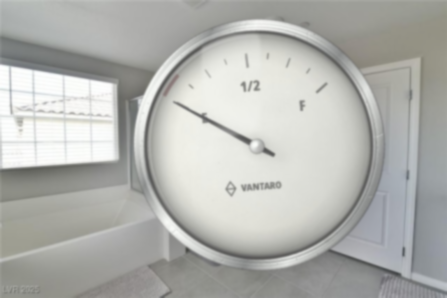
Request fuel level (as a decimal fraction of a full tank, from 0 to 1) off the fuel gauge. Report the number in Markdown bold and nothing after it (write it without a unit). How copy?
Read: **0**
